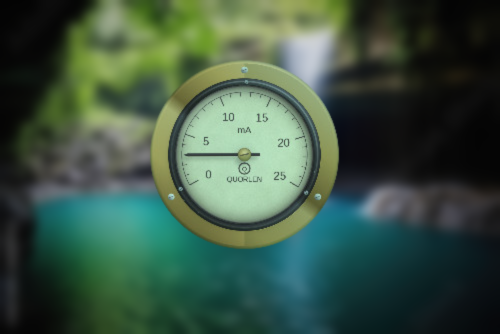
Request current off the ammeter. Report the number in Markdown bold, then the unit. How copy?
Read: **3** mA
